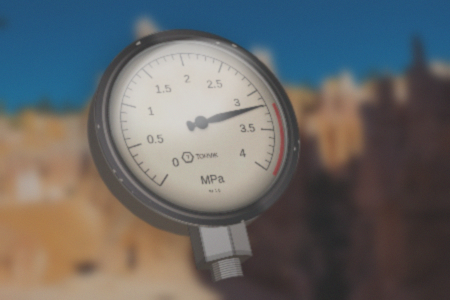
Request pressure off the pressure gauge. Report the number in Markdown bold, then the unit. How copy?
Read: **3.2** MPa
